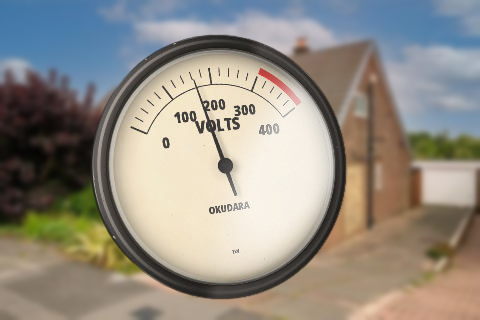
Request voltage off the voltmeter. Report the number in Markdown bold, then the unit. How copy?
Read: **160** V
